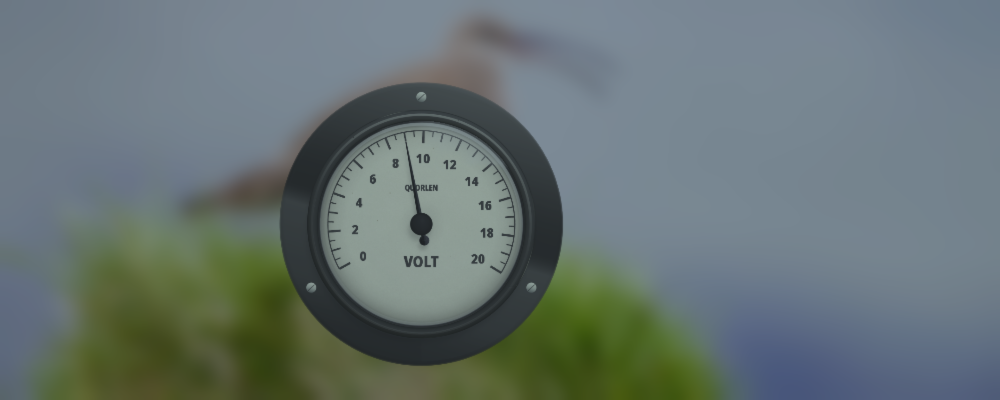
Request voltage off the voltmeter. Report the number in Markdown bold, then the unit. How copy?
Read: **9** V
